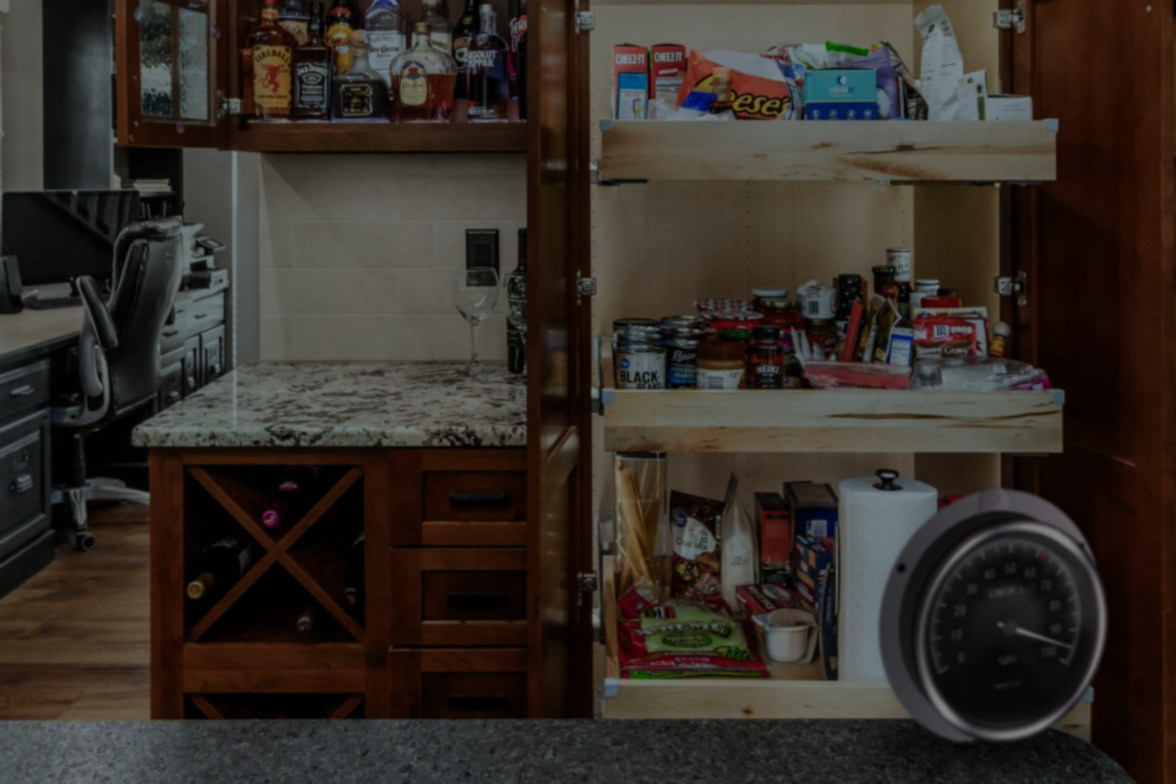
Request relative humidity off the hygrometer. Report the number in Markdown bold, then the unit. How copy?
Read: **95** %
